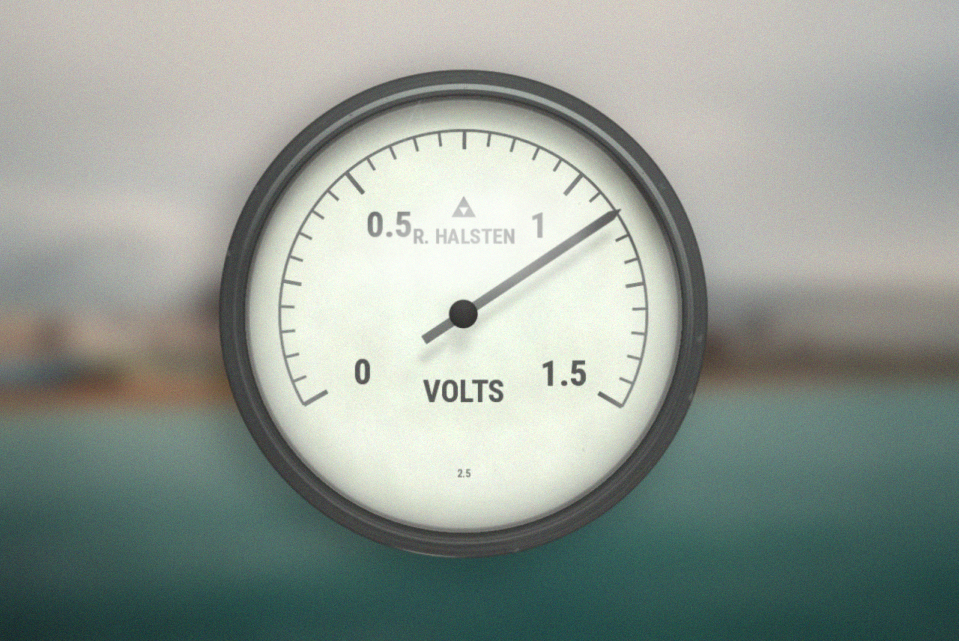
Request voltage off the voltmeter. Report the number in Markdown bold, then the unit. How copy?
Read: **1.1** V
